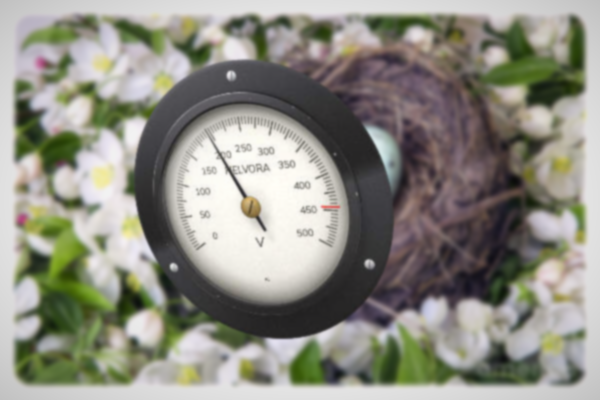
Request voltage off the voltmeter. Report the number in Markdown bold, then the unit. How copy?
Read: **200** V
